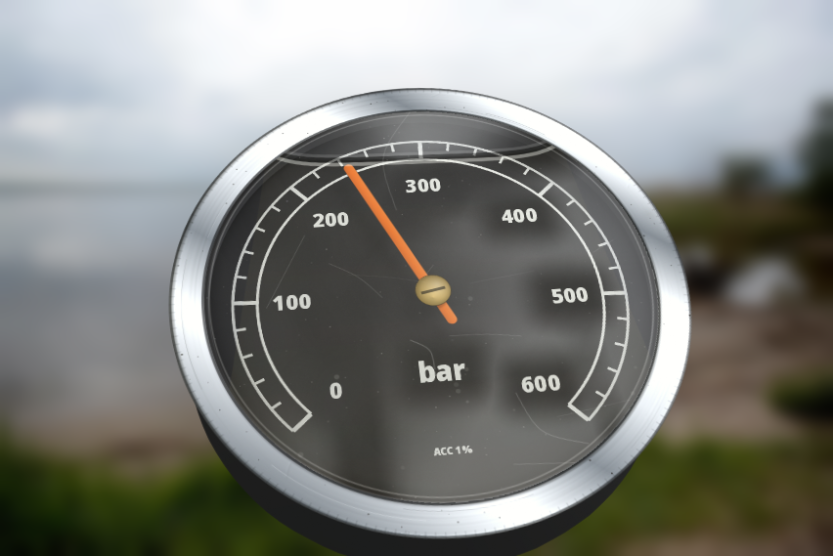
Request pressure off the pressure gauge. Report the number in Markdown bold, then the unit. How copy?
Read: **240** bar
